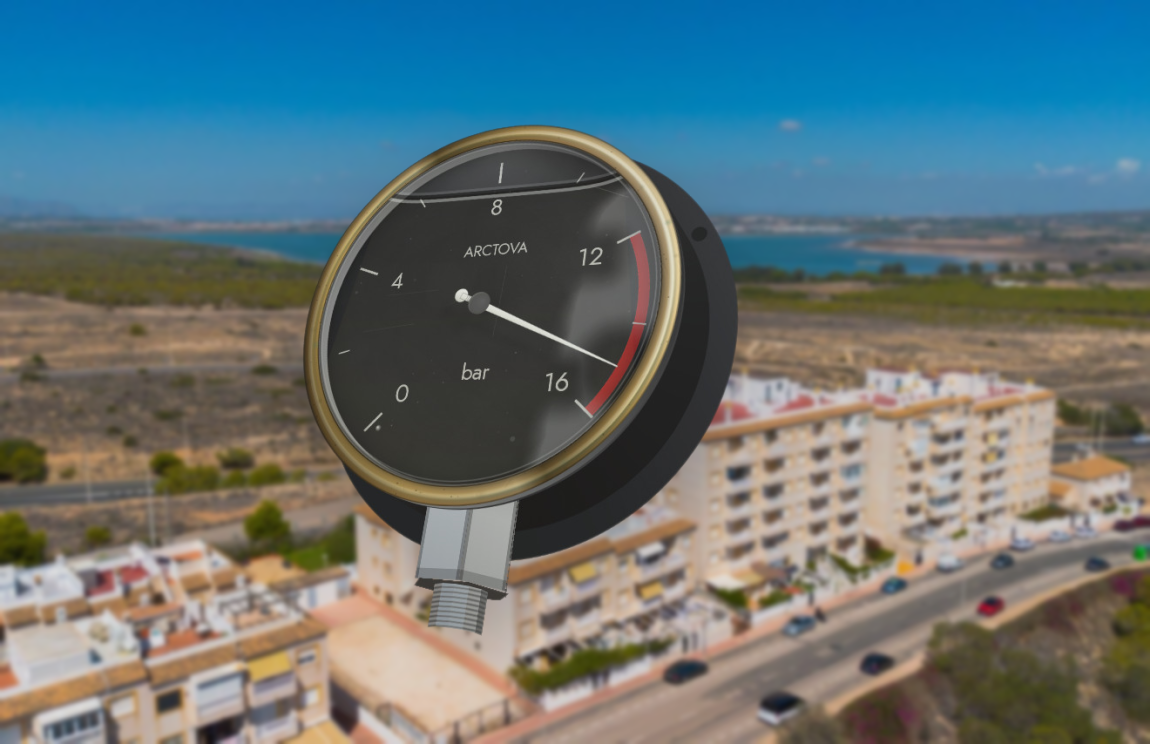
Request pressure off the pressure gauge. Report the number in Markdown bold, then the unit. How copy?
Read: **15** bar
